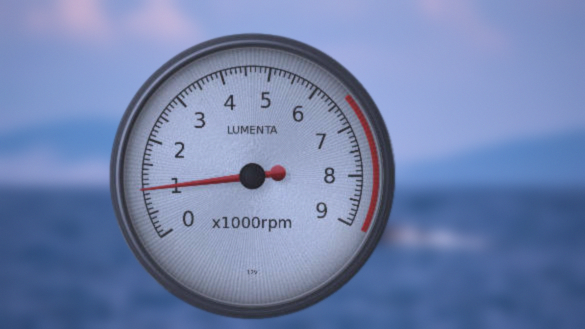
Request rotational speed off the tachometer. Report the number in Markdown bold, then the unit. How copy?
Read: **1000** rpm
